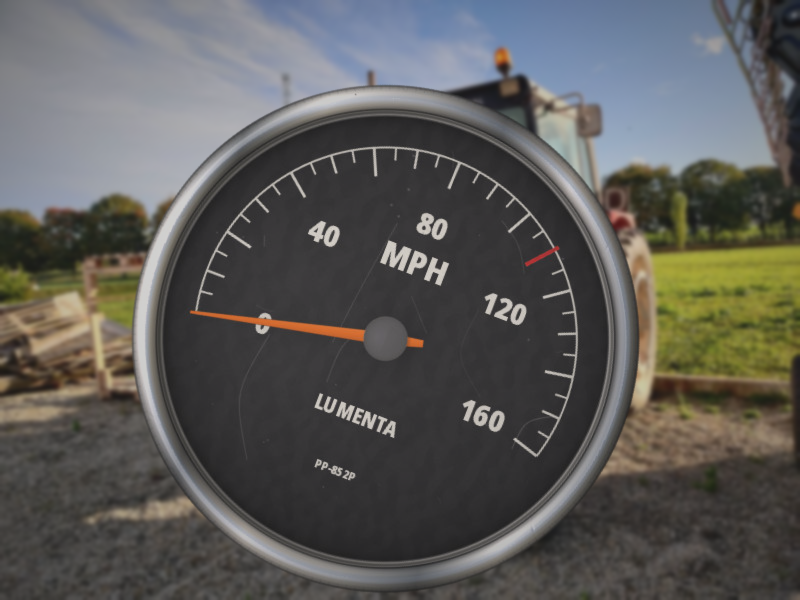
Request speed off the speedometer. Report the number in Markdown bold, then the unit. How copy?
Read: **0** mph
